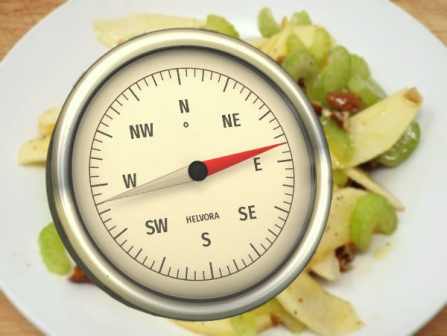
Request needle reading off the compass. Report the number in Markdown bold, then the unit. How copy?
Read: **80** °
